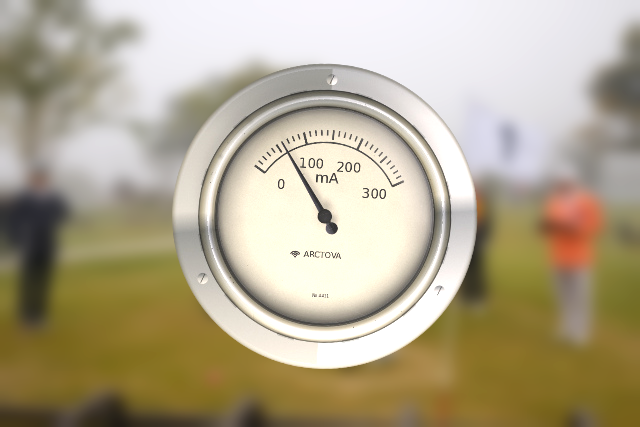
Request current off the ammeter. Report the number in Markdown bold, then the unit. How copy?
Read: **60** mA
